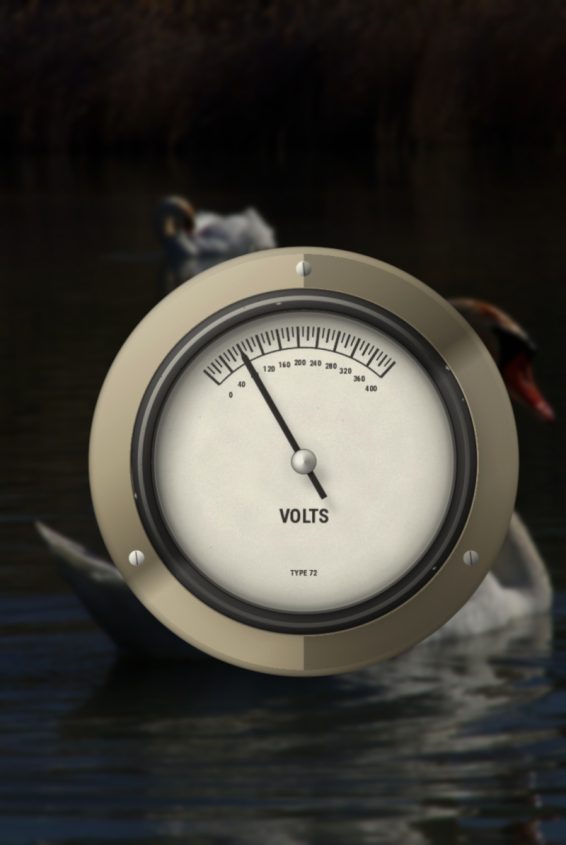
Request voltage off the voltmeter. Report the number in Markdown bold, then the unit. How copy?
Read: **80** V
